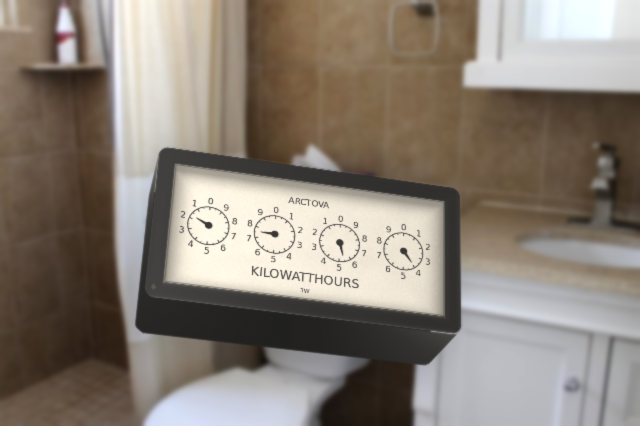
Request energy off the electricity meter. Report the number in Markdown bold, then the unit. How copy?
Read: **1754** kWh
